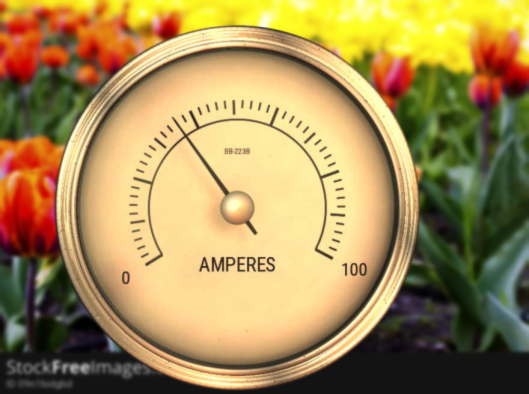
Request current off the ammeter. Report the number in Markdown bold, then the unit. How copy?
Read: **36** A
